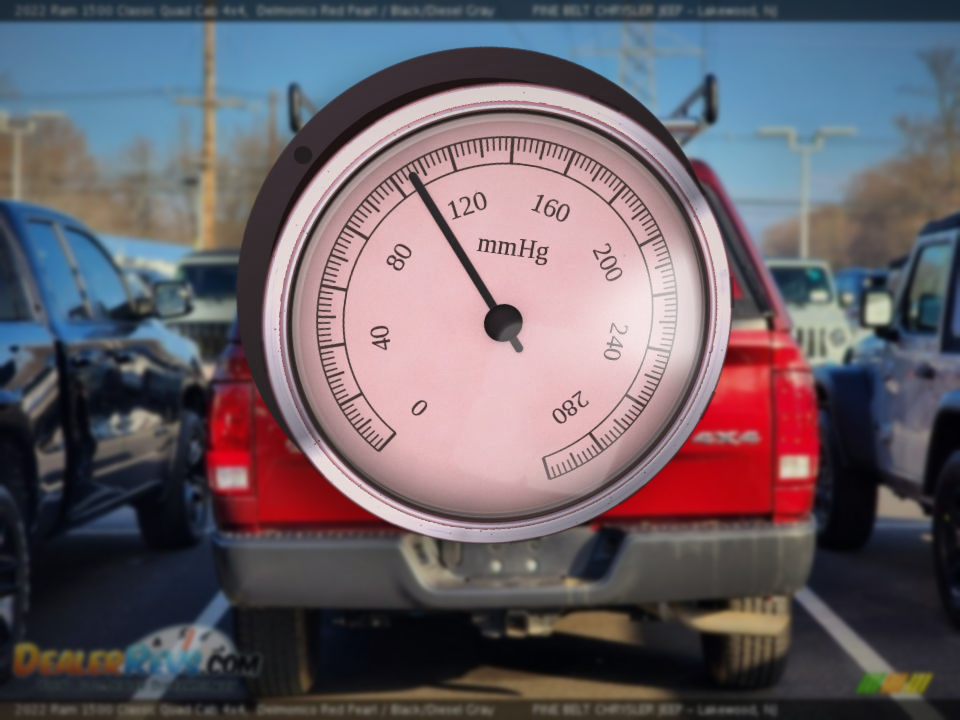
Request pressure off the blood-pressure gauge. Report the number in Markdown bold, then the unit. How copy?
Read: **106** mmHg
